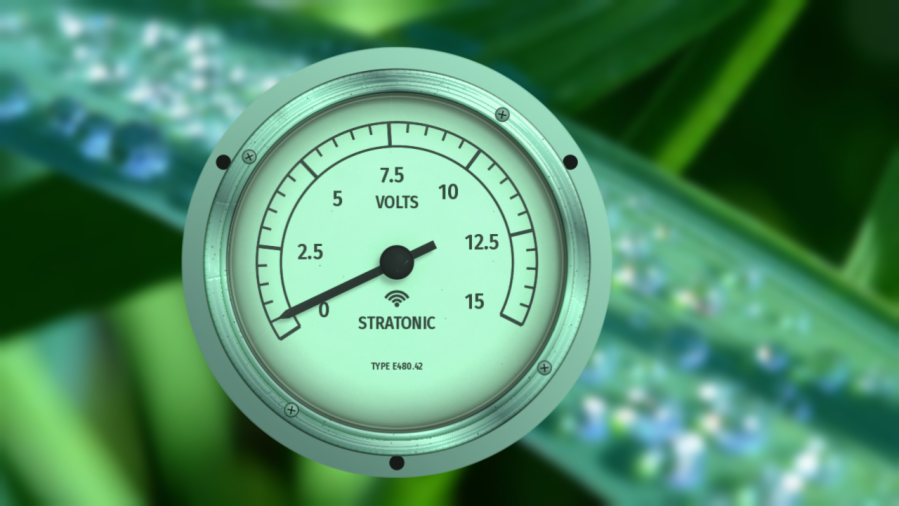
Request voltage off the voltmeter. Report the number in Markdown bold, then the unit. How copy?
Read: **0.5** V
